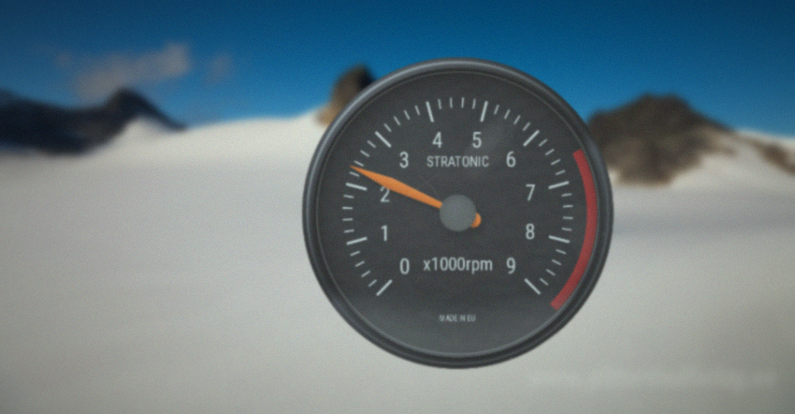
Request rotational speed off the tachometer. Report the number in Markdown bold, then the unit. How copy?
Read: **2300** rpm
